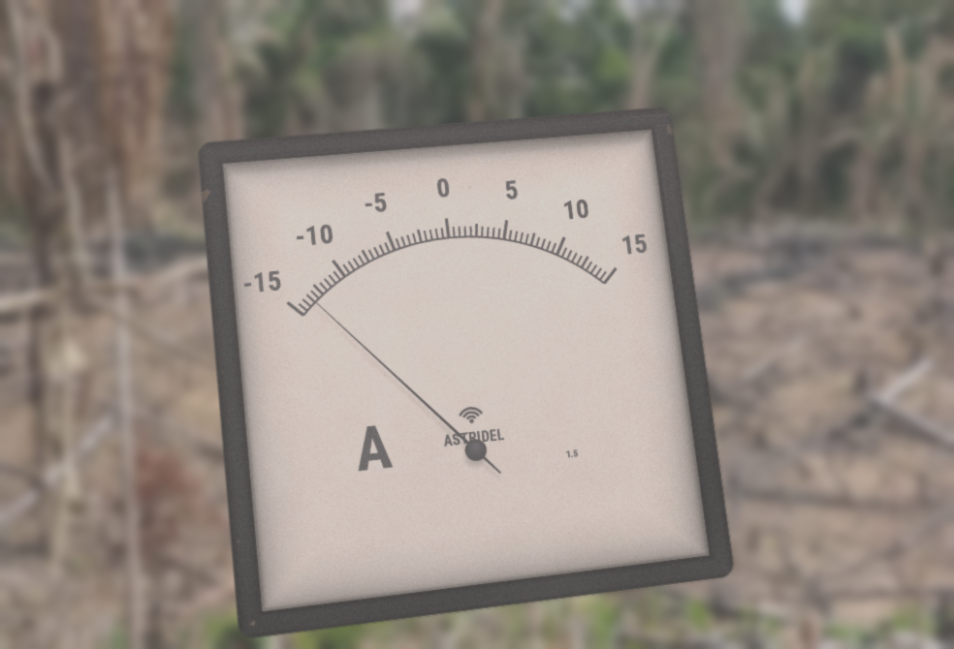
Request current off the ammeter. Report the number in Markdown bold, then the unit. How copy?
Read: **-13.5** A
